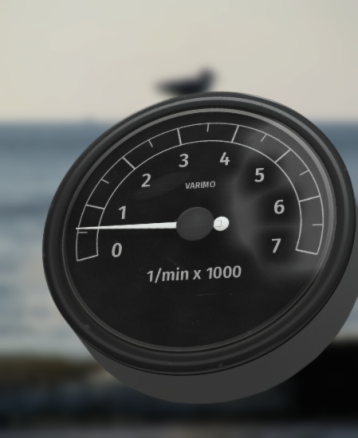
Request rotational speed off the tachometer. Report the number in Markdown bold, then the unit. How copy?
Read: **500** rpm
